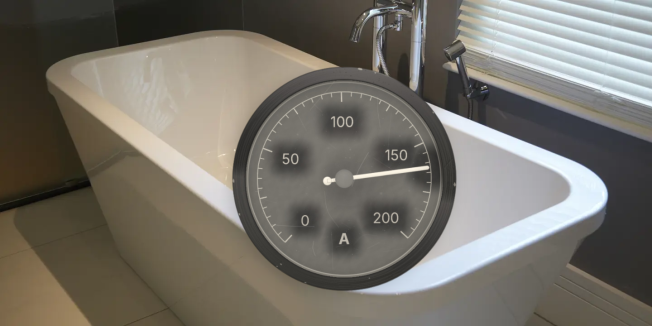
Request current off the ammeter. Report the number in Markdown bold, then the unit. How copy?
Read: **162.5** A
